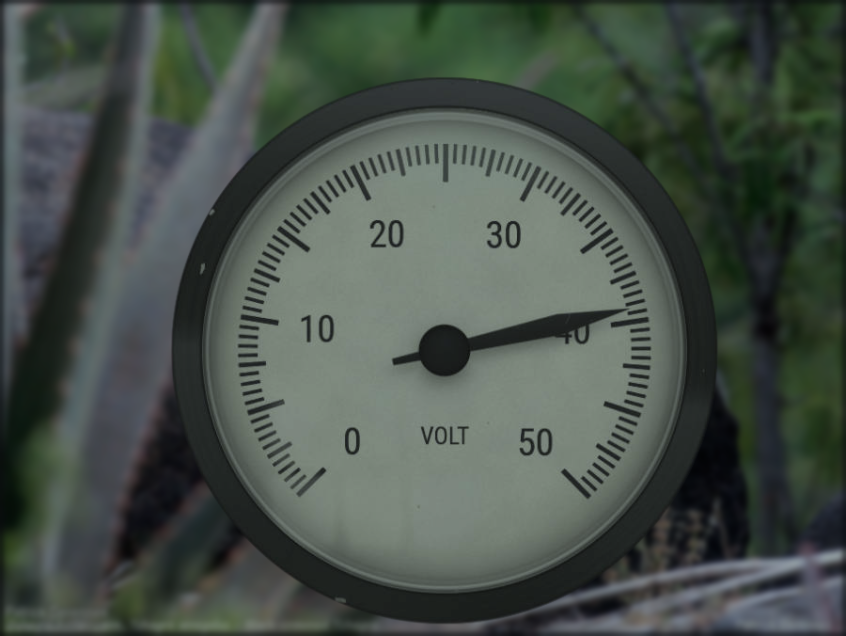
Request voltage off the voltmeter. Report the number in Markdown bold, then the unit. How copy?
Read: **39.25** V
